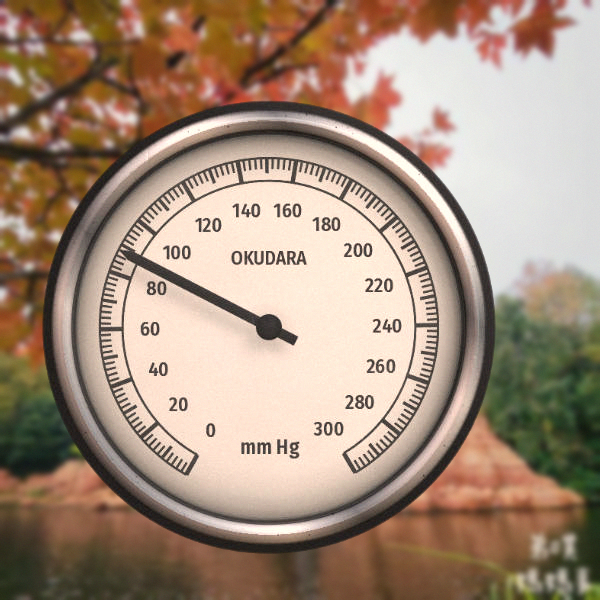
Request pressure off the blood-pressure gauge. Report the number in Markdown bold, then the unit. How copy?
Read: **88** mmHg
